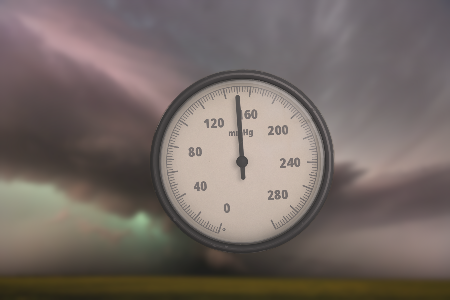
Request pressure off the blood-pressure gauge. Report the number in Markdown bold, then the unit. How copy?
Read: **150** mmHg
